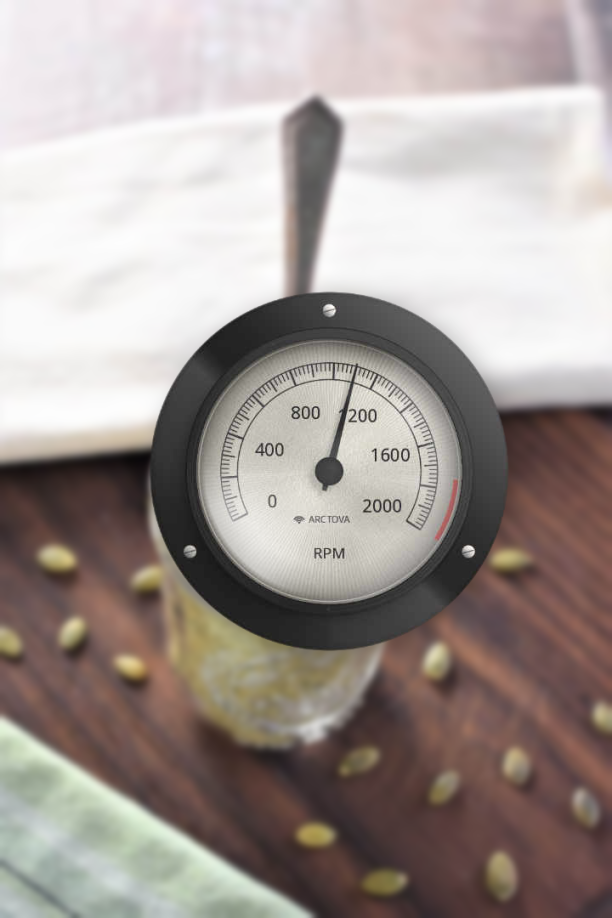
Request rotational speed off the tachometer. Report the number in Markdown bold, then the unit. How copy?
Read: **1100** rpm
